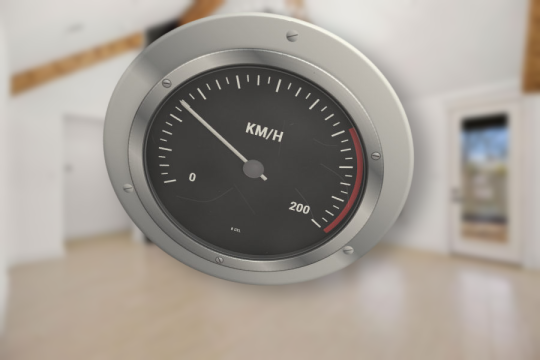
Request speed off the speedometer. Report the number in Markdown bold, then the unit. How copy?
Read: **50** km/h
